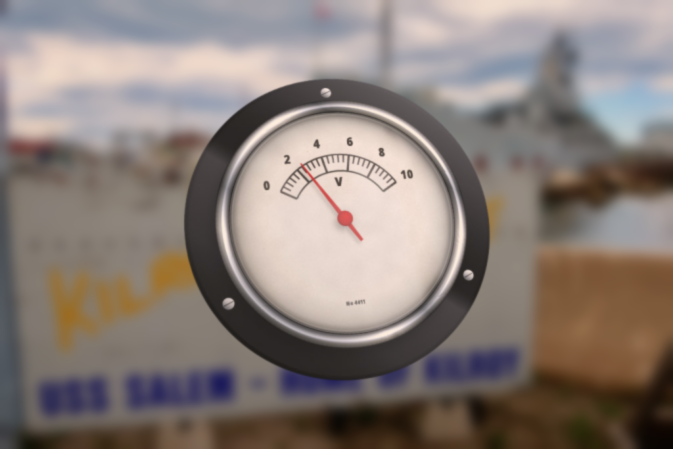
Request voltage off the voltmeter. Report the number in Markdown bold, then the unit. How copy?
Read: **2.4** V
